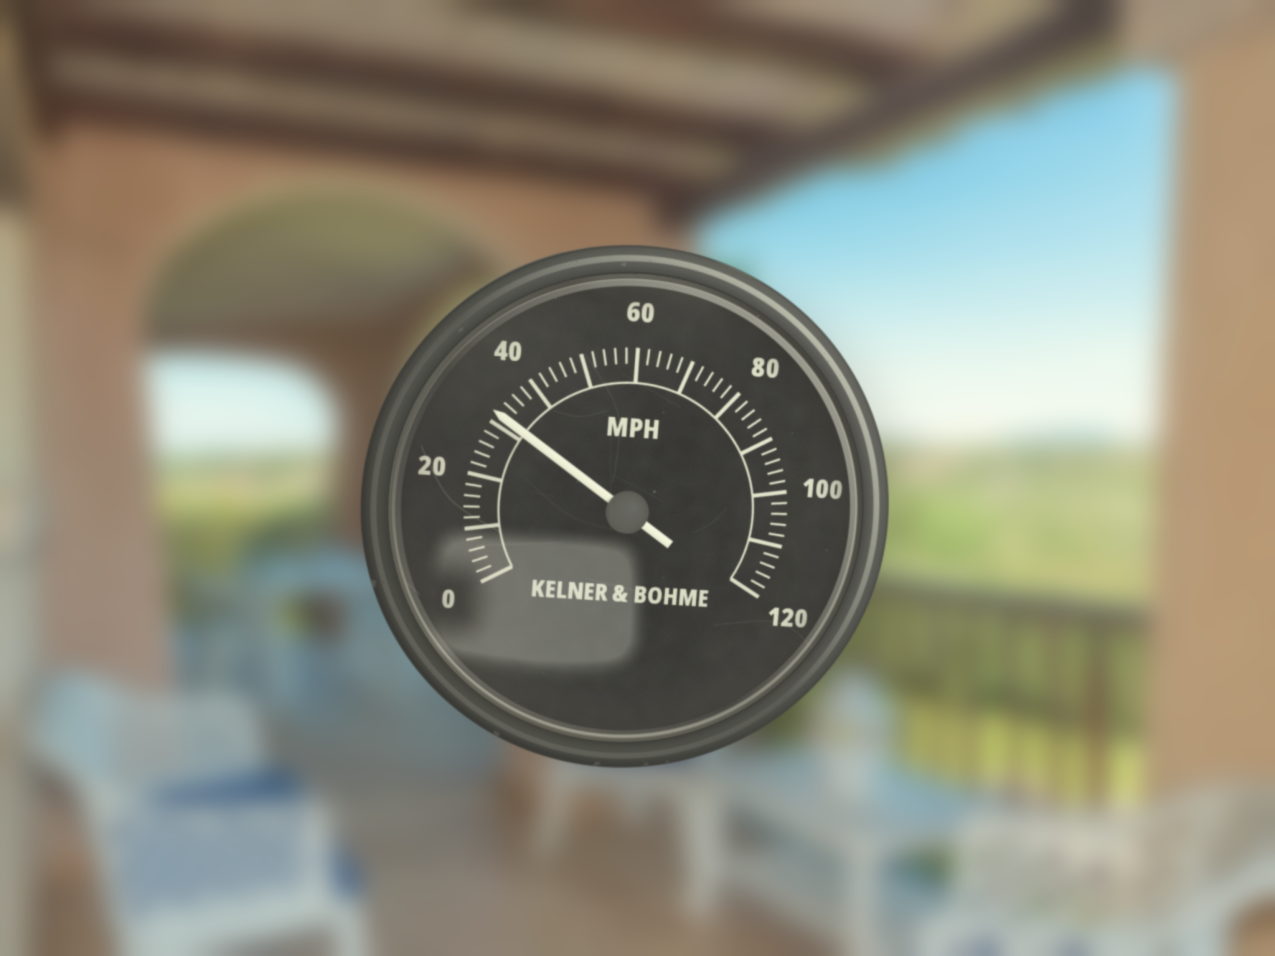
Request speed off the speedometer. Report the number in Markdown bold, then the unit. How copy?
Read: **32** mph
